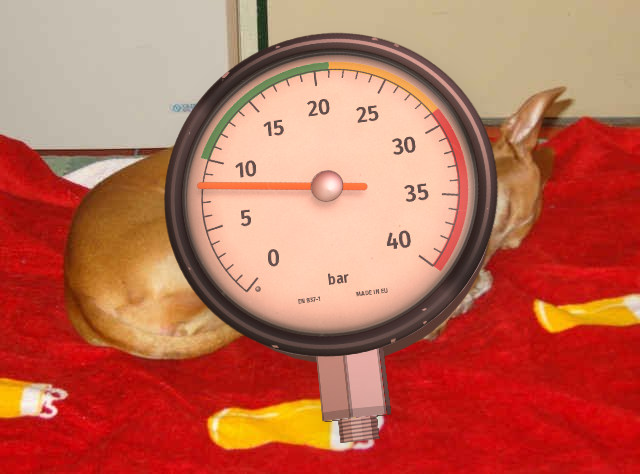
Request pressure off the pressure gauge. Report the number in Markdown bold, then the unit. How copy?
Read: **8** bar
